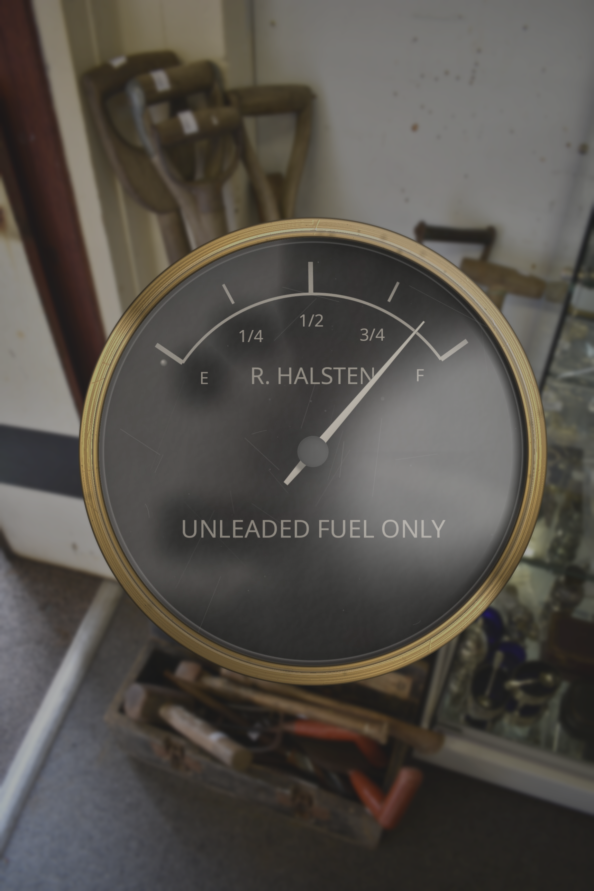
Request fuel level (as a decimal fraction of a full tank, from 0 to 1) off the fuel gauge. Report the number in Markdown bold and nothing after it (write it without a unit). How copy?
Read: **0.875**
